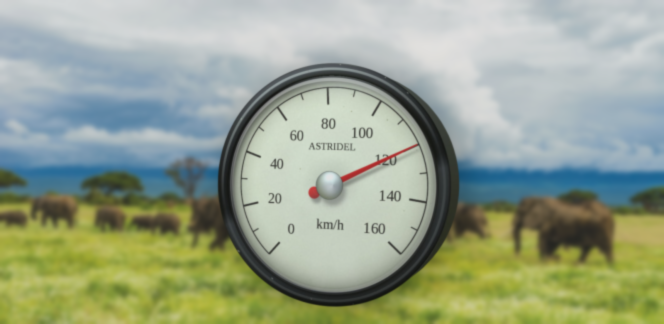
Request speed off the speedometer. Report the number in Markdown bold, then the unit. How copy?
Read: **120** km/h
